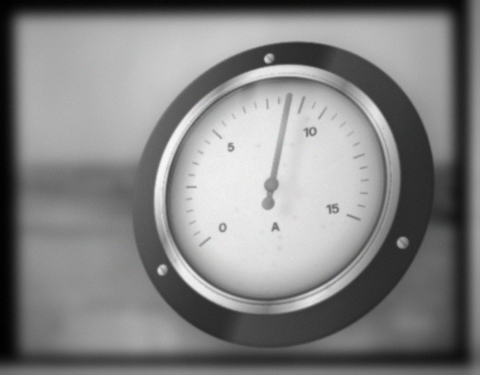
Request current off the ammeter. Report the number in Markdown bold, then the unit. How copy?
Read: **8.5** A
